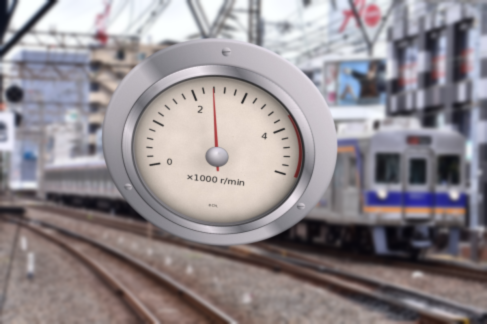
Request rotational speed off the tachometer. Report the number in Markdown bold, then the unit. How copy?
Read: **2400** rpm
